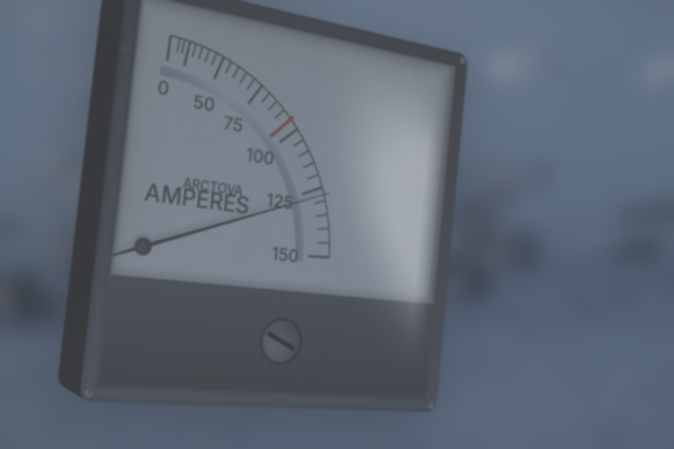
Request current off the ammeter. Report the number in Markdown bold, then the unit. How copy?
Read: **127.5** A
